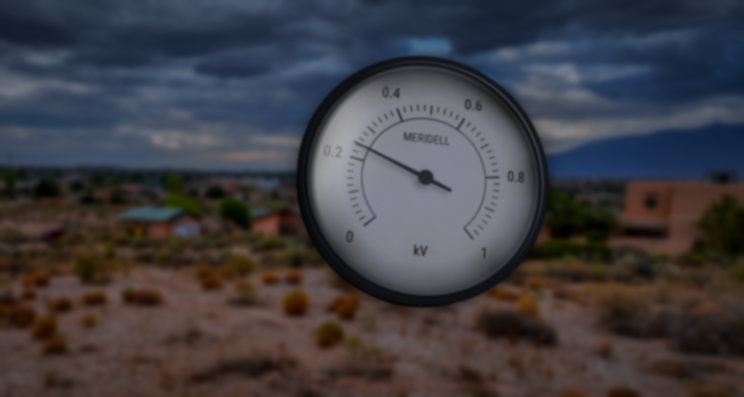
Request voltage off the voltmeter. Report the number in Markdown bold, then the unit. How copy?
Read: **0.24** kV
